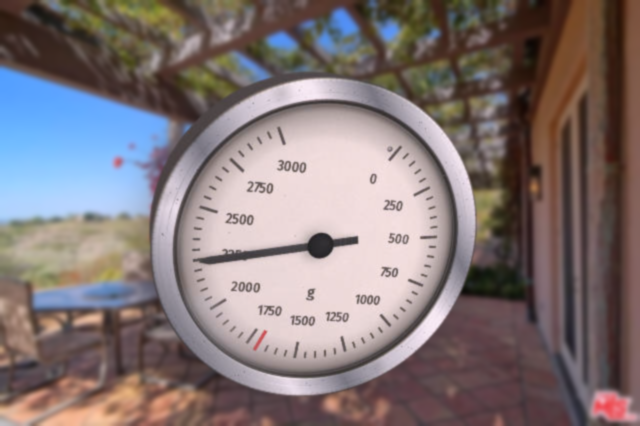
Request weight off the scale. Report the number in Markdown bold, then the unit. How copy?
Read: **2250** g
